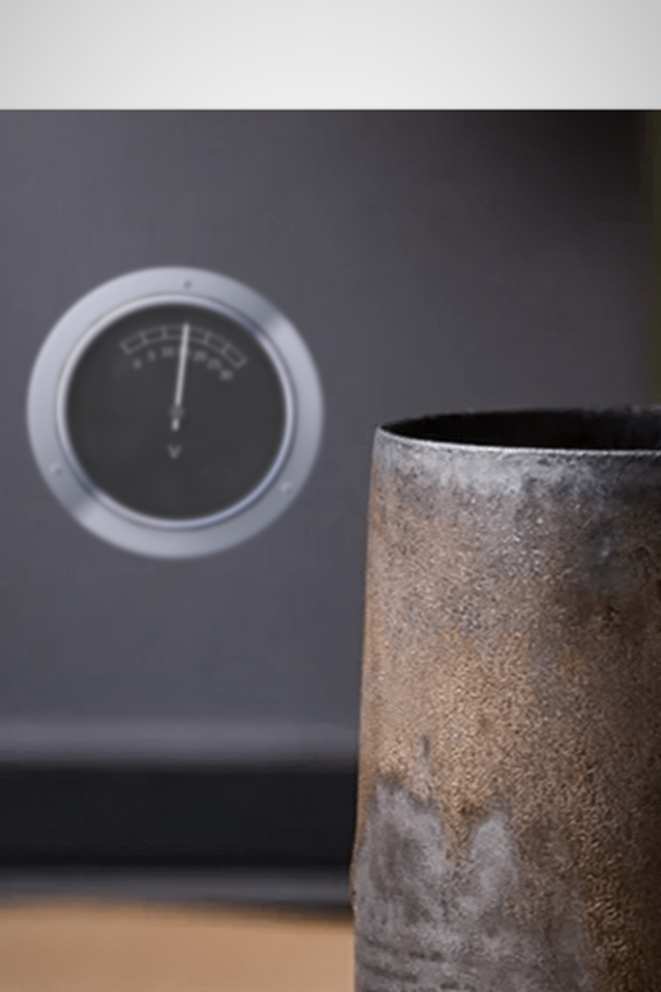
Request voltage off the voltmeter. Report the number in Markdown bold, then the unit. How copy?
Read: **15** V
